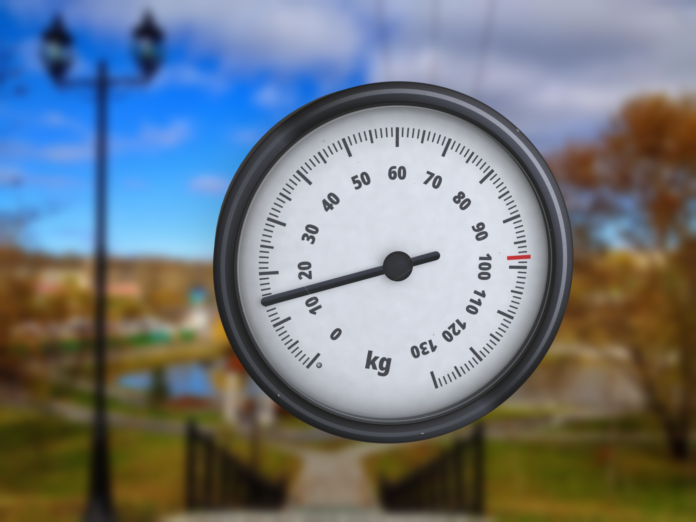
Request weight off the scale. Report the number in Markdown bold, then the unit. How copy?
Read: **15** kg
